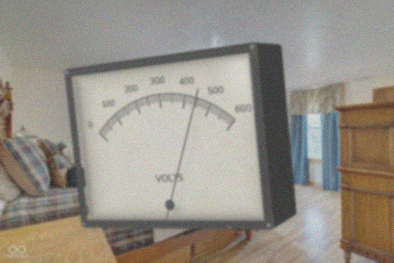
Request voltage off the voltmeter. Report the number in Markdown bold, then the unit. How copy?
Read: **450** V
